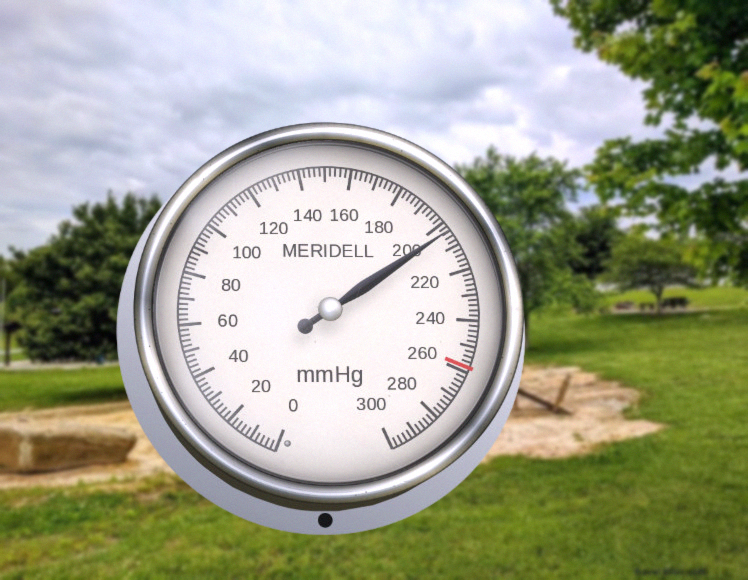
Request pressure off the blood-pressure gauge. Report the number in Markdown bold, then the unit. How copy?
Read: **204** mmHg
